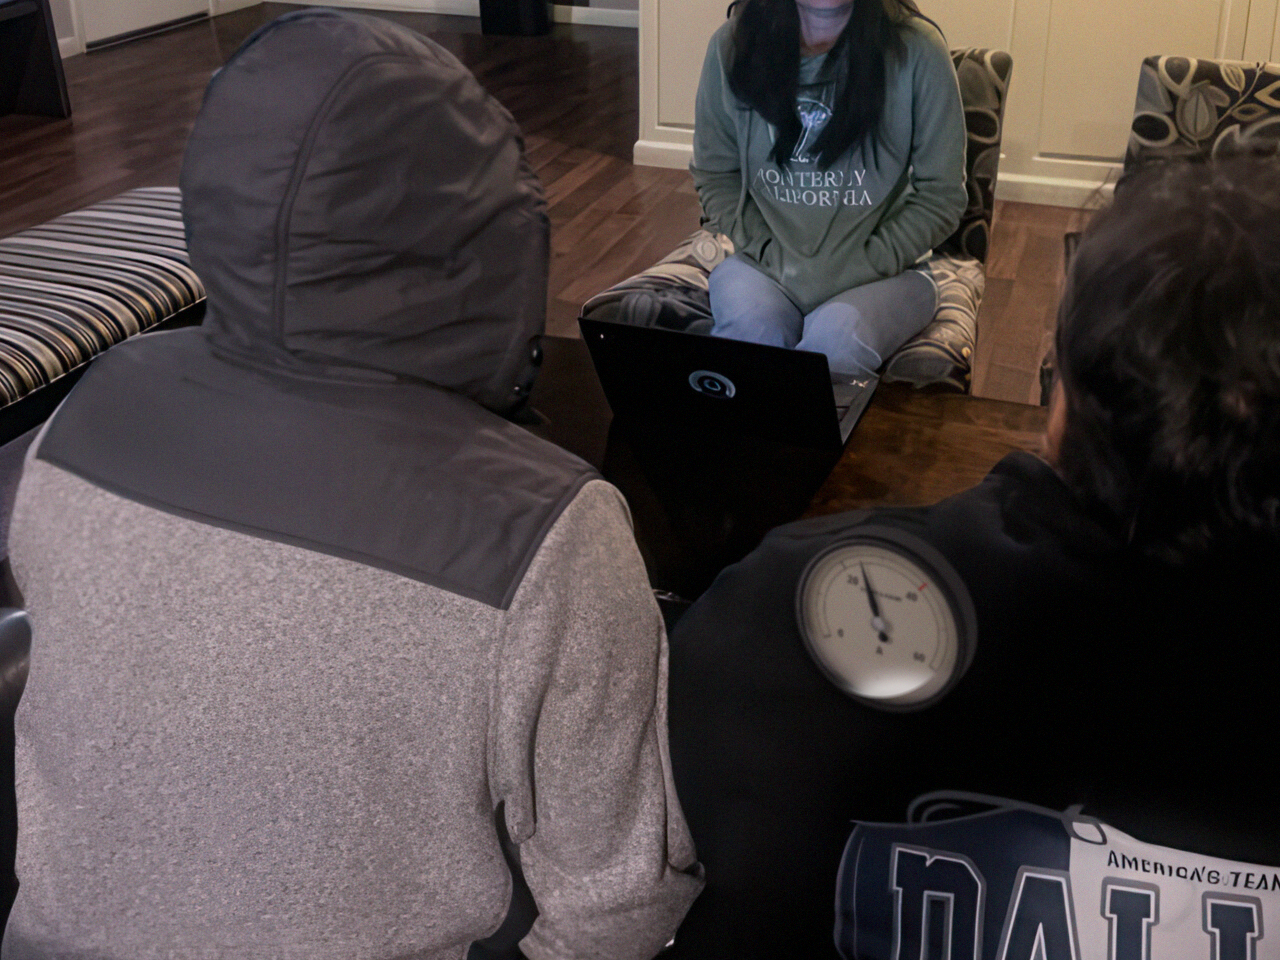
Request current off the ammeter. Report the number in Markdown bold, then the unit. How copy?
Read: **25** A
